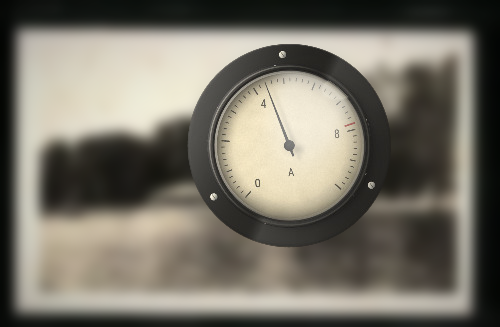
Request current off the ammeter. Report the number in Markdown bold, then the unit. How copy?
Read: **4.4** A
